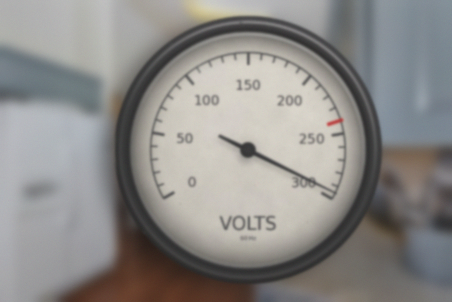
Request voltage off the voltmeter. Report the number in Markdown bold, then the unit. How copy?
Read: **295** V
